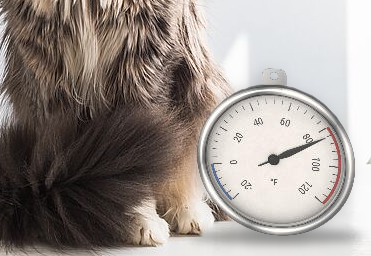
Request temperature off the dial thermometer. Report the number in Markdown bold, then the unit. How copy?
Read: **84** °F
